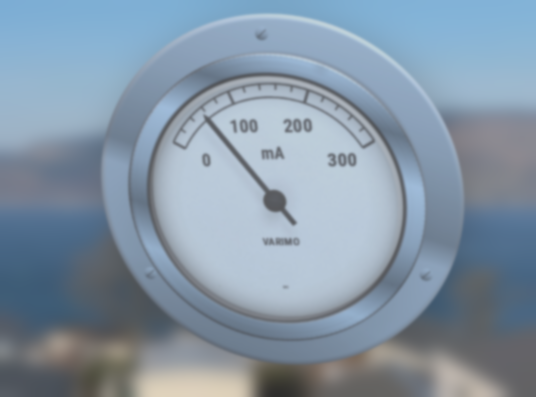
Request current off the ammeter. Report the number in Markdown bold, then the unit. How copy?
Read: **60** mA
